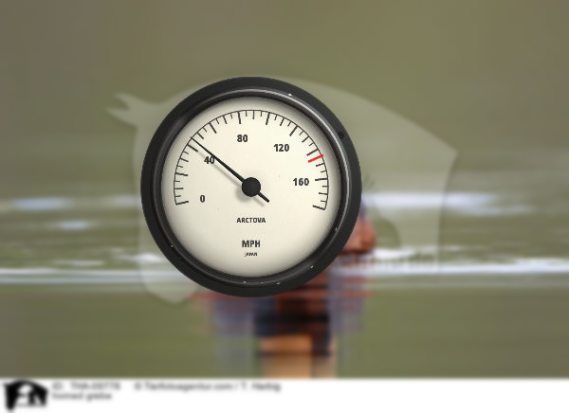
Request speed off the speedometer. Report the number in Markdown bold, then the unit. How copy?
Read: **45** mph
